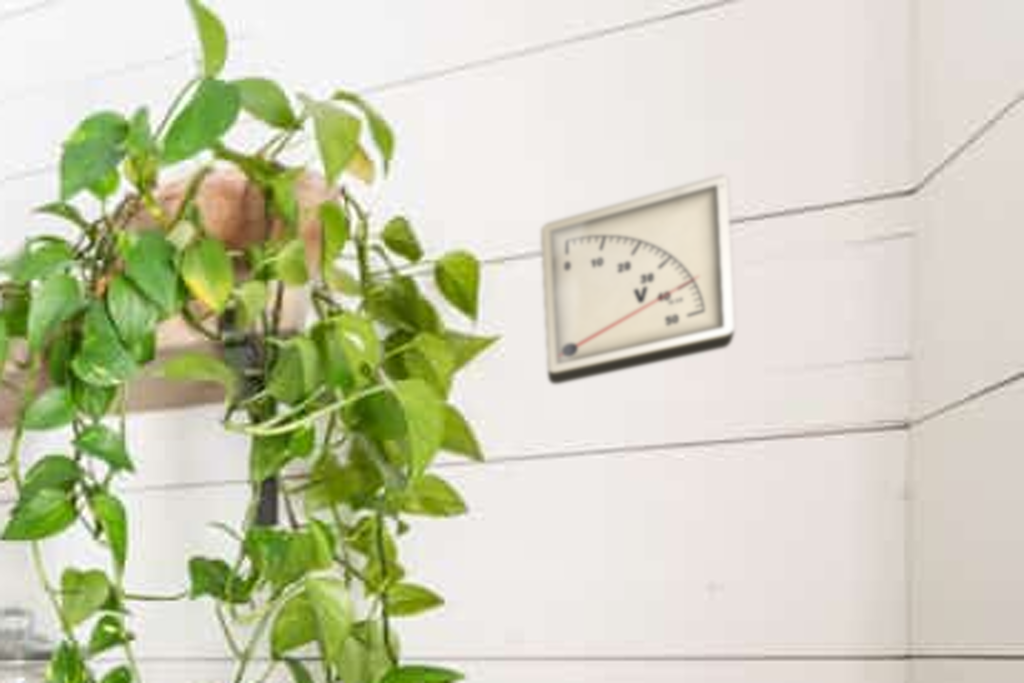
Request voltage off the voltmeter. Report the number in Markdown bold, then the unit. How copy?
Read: **40** V
